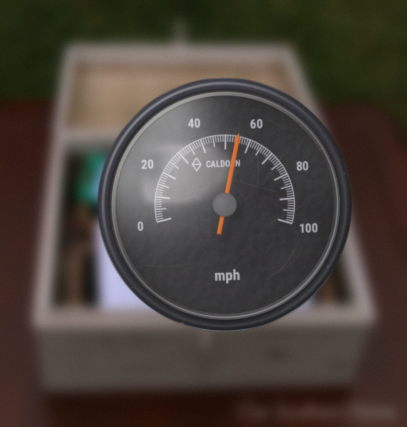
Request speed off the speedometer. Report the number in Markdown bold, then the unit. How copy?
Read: **55** mph
